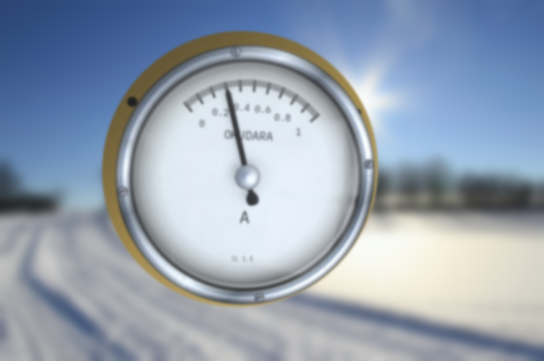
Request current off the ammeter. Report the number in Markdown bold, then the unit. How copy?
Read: **0.3** A
